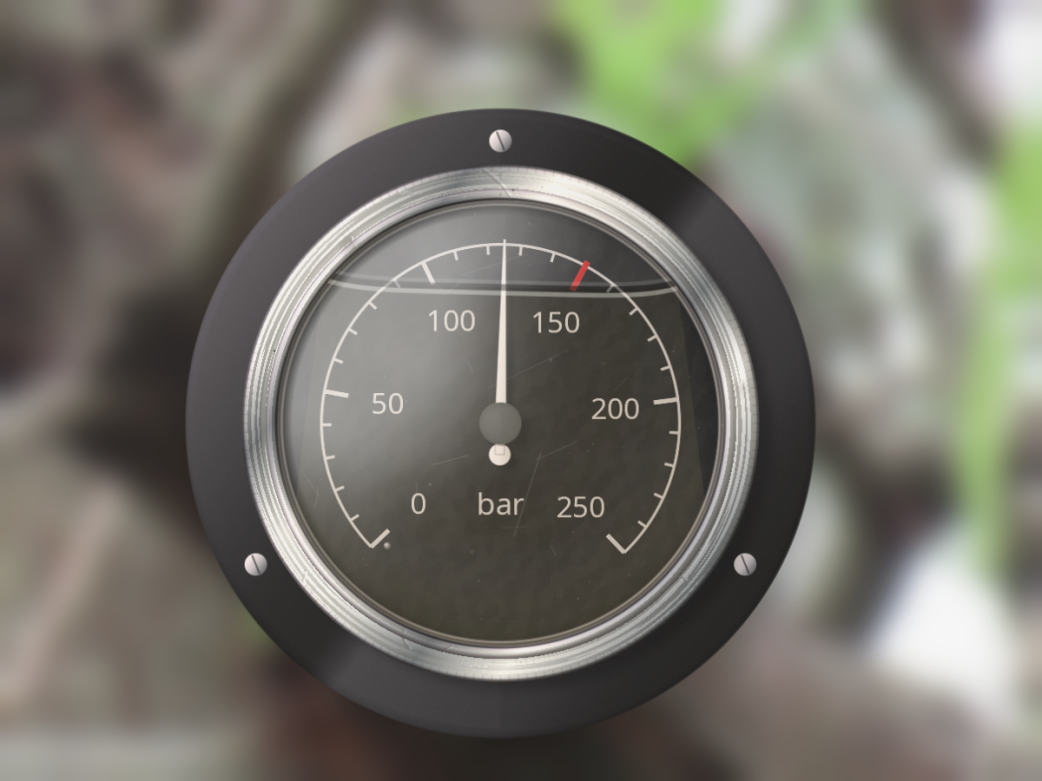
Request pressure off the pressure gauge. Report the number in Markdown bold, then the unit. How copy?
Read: **125** bar
